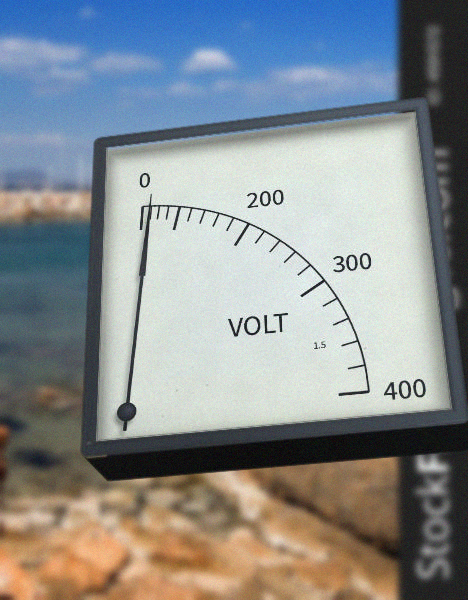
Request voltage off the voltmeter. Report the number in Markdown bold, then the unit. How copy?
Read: **40** V
